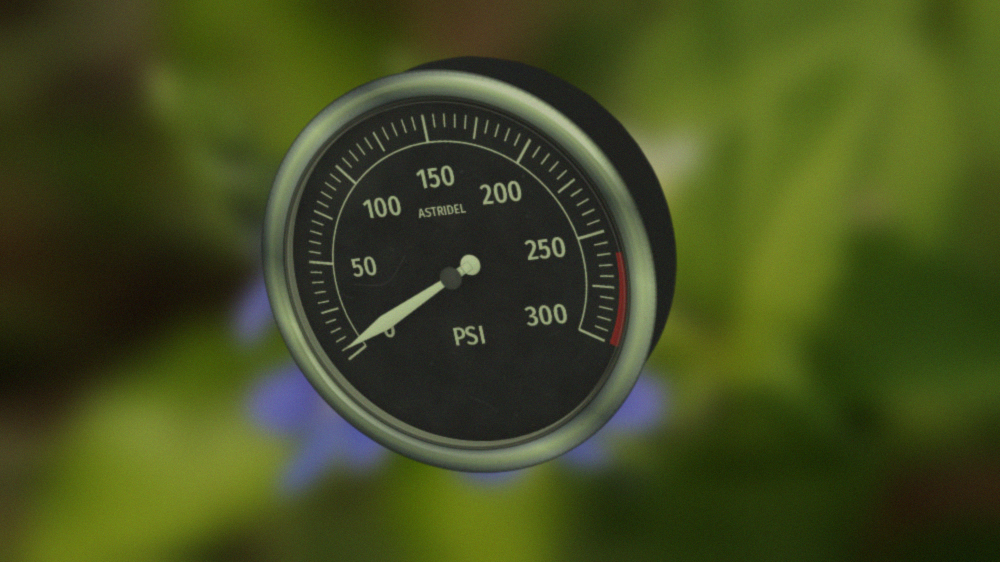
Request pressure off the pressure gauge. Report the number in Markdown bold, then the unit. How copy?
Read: **5** psi
